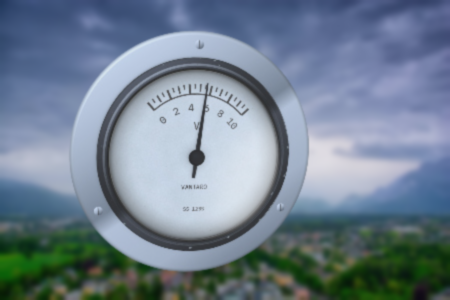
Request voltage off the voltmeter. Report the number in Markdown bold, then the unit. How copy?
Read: **5.5** V
